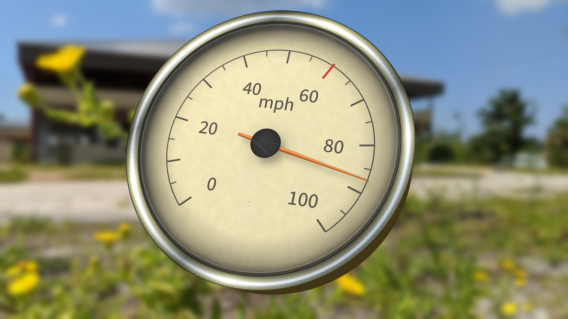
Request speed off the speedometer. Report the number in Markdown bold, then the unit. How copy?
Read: **87.5** mph
